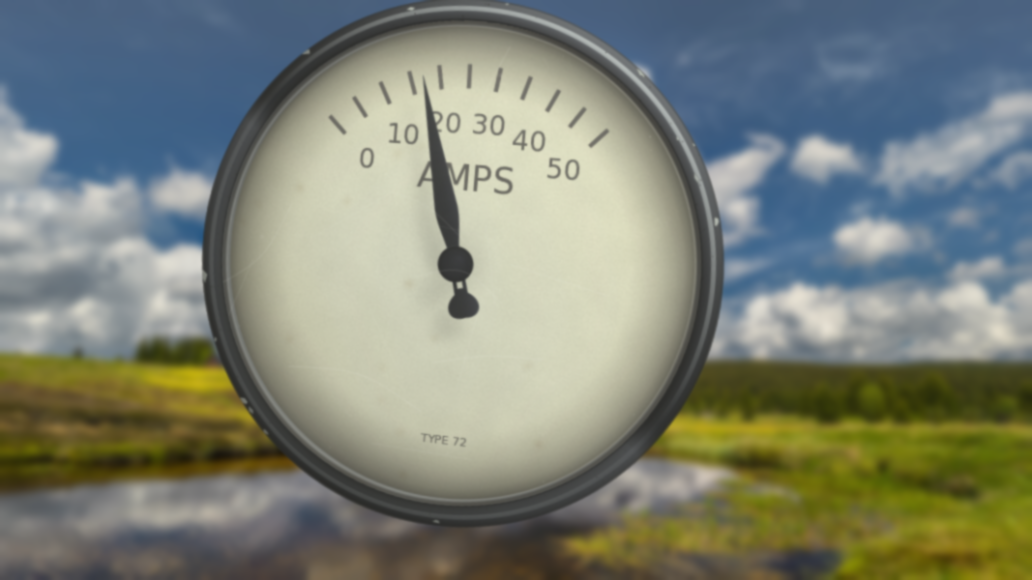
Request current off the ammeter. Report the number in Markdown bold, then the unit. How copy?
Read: **17.5** A
